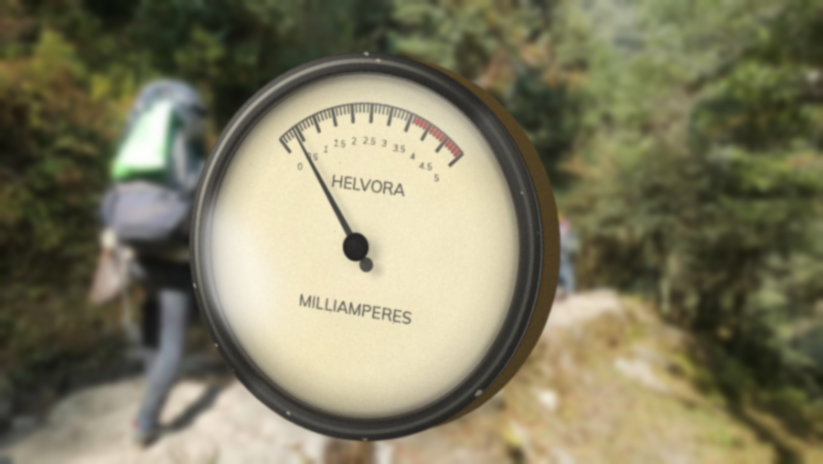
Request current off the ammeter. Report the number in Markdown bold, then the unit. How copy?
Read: **0.5** mA
